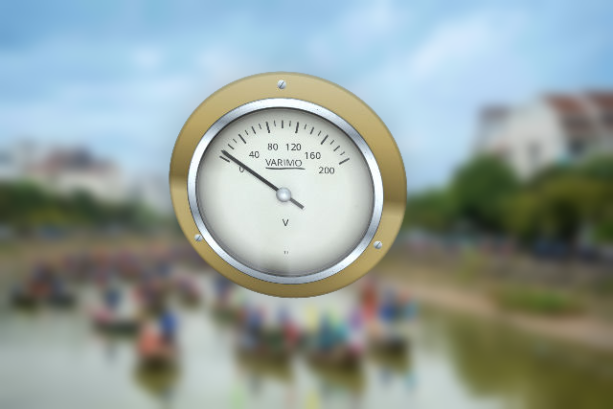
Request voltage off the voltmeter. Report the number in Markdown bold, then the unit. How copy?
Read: **10** V
